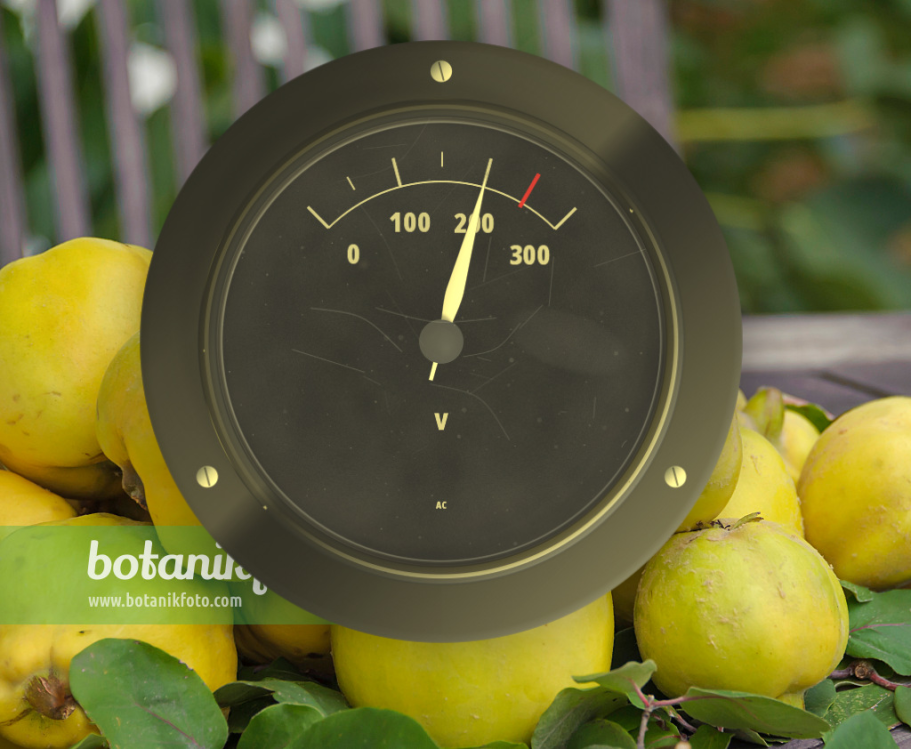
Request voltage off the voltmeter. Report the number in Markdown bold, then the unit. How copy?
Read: **200** V
